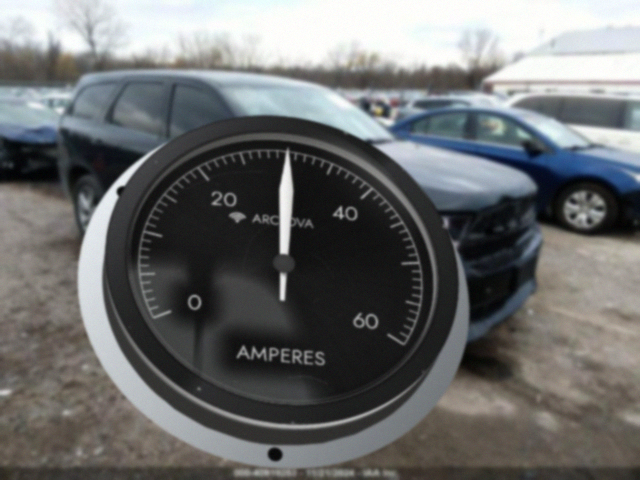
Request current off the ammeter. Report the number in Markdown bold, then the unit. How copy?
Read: **30** A
